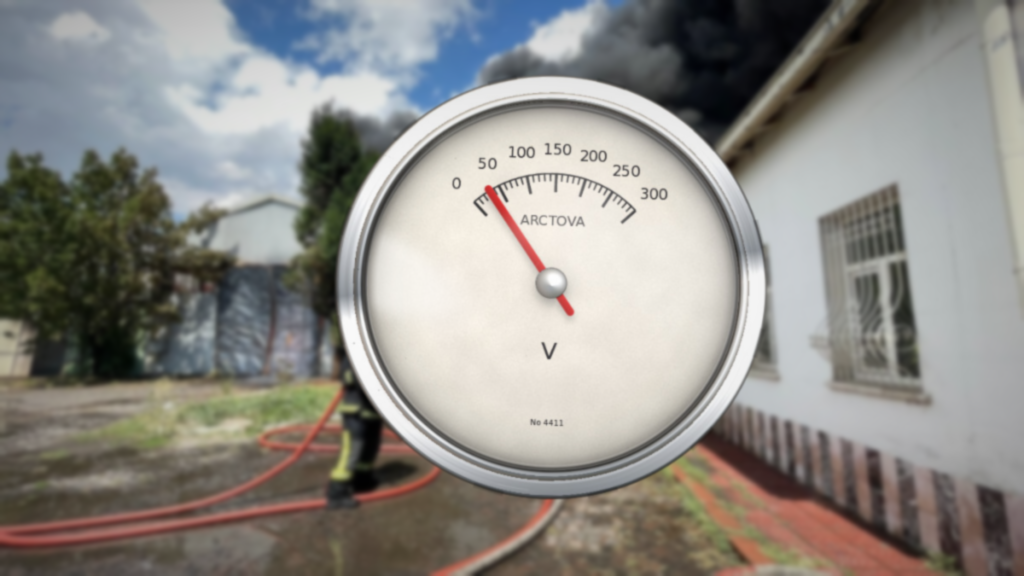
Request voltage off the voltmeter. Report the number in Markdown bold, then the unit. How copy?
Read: **30** V
